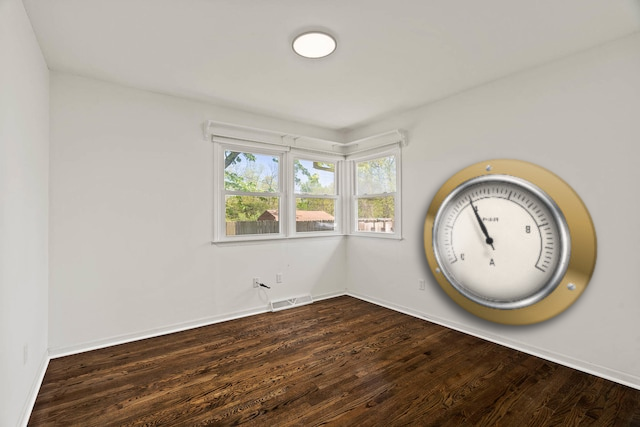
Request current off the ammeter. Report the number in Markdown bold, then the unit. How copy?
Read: **4** A
